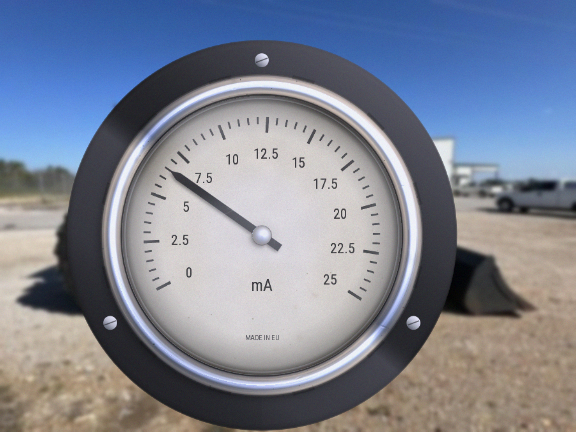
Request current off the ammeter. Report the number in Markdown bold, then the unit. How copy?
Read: **6.5** mA
